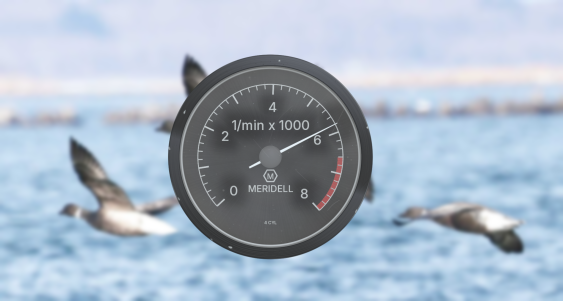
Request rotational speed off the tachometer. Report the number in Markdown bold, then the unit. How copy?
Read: **5800** rpm
